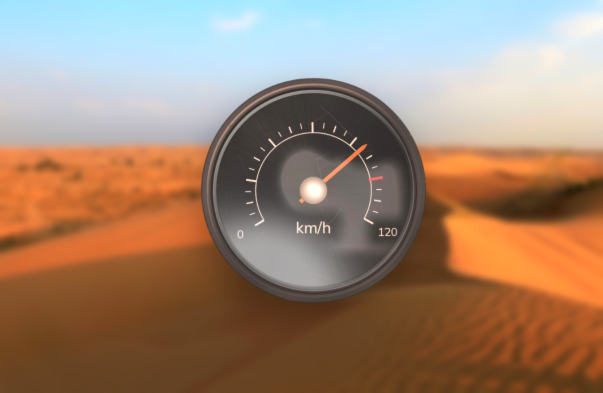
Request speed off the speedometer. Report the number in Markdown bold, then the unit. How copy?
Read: **85** km/h
